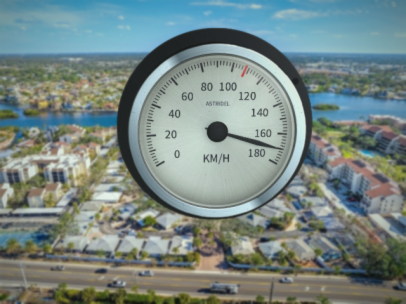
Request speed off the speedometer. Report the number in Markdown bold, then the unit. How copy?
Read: **170** km/h
